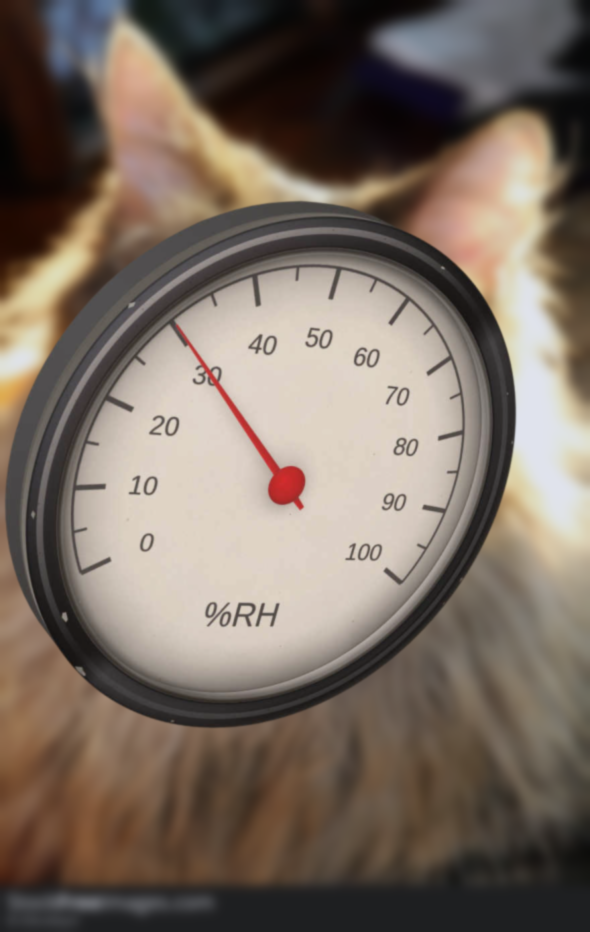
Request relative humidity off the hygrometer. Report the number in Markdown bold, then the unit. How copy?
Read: **30** %
